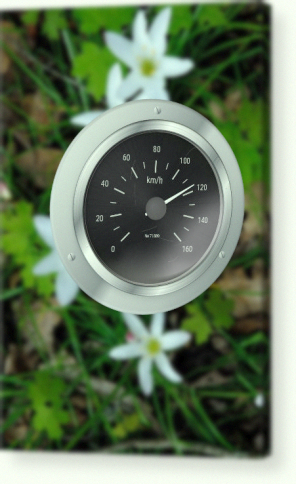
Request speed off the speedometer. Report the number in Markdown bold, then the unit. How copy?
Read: **115** km/h
